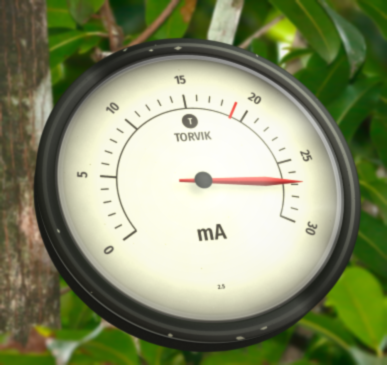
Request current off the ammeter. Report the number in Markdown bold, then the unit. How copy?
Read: **27** mA
